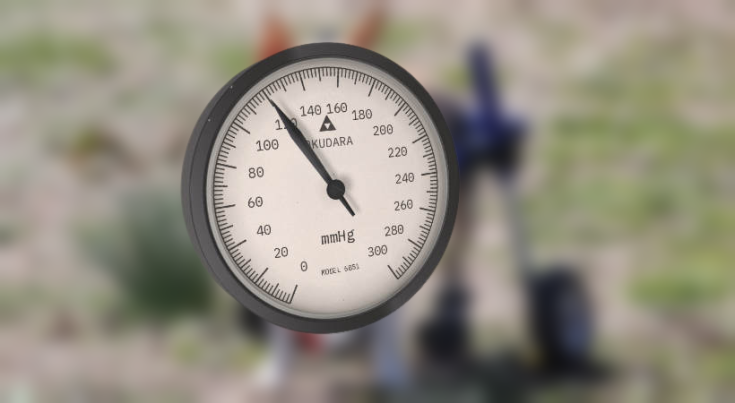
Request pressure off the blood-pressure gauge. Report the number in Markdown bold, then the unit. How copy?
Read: **120** mmHg
